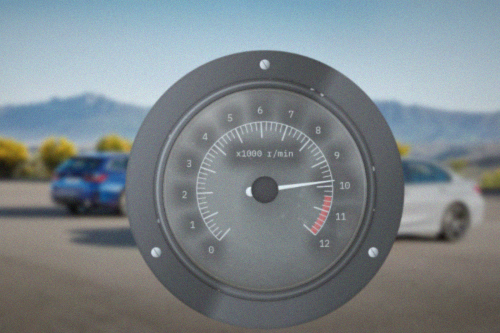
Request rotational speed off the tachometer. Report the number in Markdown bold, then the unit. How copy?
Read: **9800** rpm
